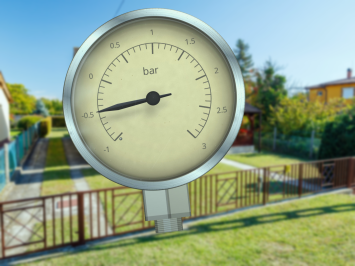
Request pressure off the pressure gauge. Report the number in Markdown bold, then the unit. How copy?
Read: **-0.5** bar
